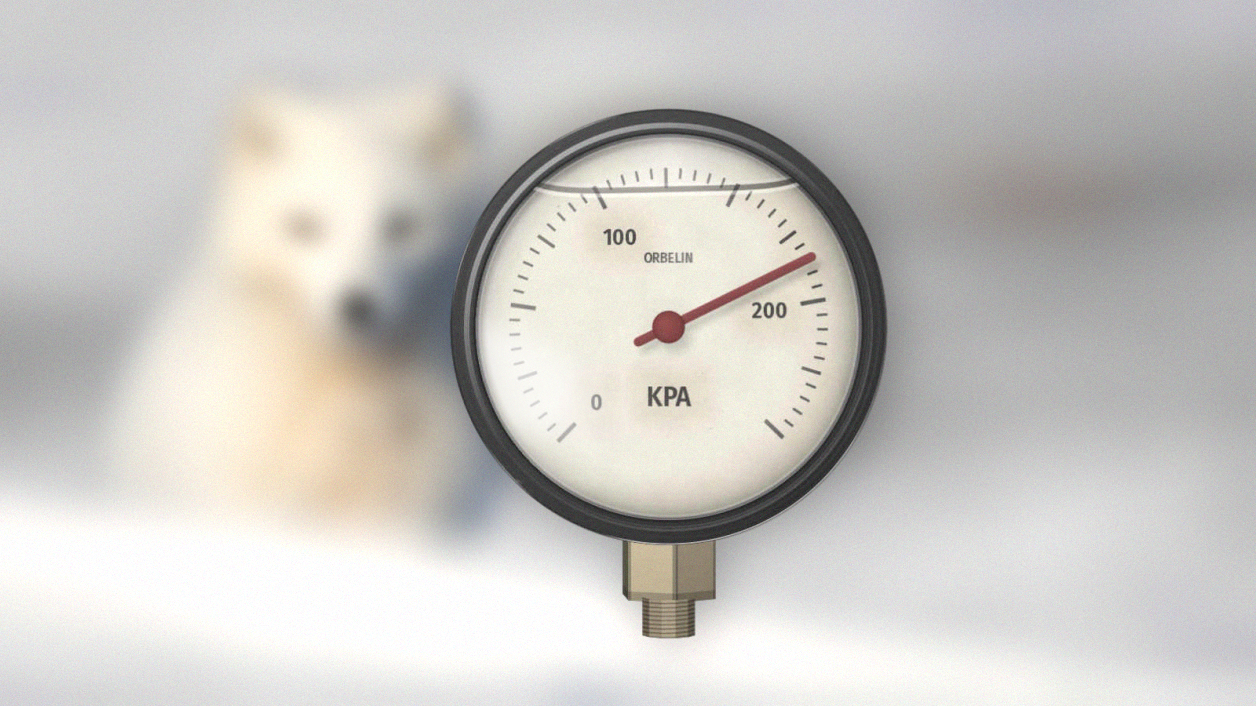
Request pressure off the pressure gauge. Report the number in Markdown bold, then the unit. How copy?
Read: **185** kPa
